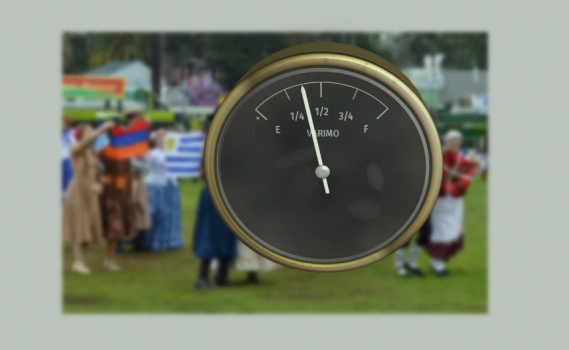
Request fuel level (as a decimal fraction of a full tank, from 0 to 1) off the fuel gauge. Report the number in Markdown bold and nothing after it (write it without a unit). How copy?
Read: **0.375**
